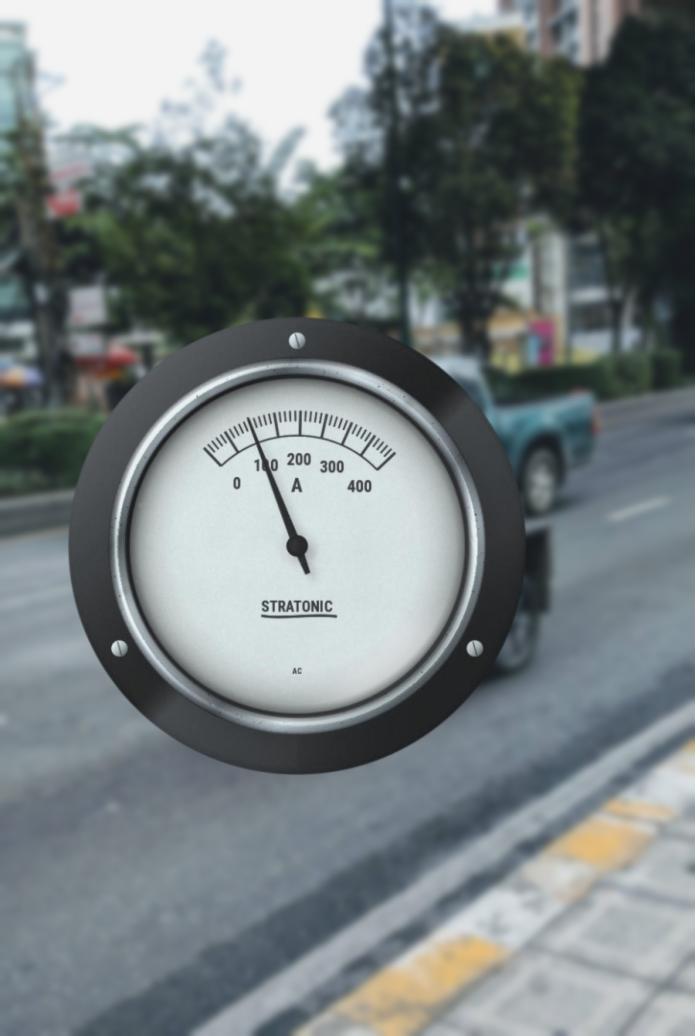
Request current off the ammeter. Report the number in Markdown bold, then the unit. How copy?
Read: **100** A
